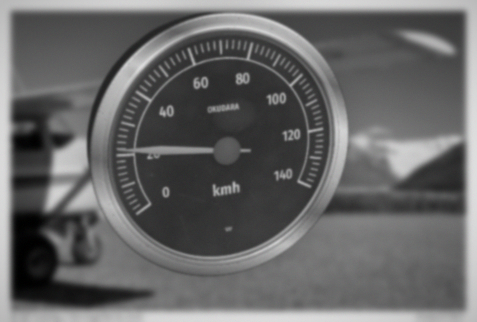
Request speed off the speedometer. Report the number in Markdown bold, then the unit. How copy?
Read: **22** km/h
